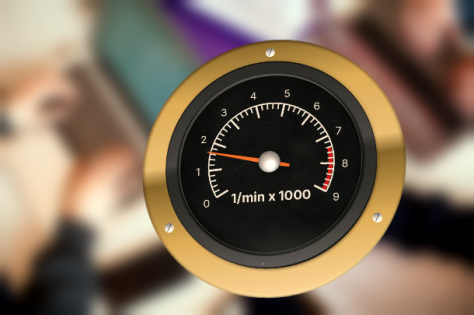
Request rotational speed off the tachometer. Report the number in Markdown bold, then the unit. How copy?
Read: **1600** rpm
